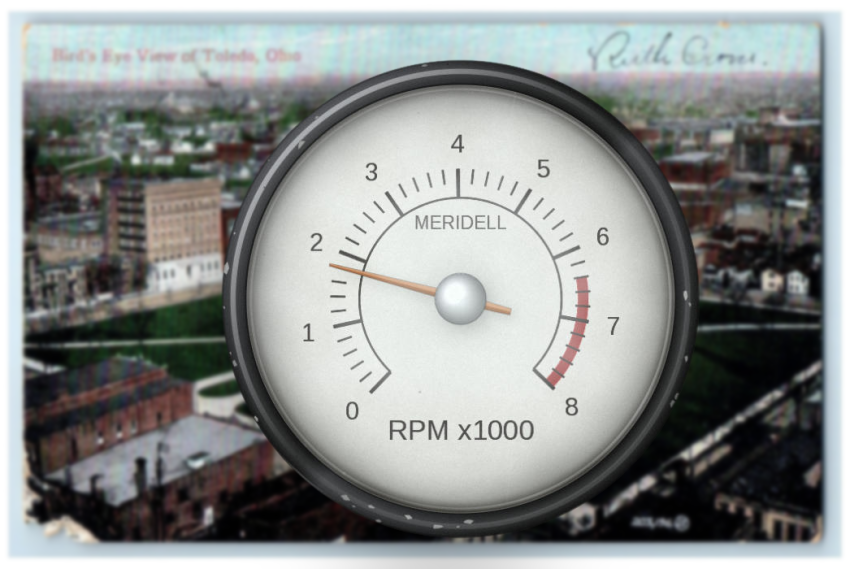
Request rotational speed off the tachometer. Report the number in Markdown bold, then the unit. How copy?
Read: **1800** rpm
